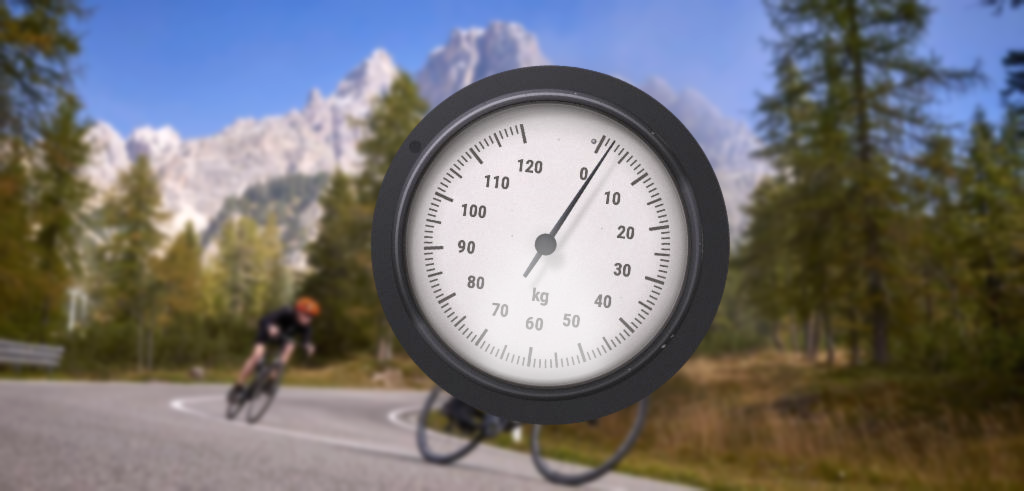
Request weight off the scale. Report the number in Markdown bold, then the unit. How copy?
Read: **2** kg
